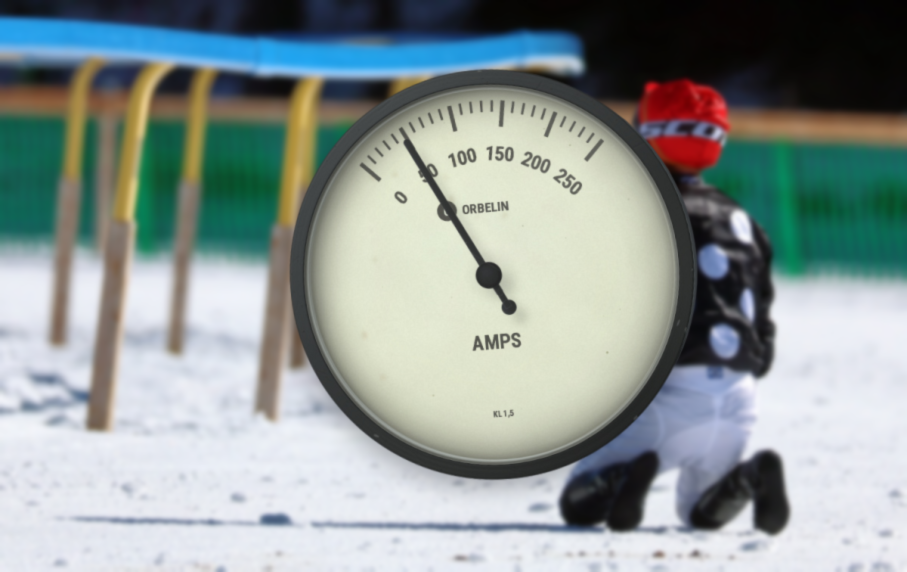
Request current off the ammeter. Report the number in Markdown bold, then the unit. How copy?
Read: **50** A
